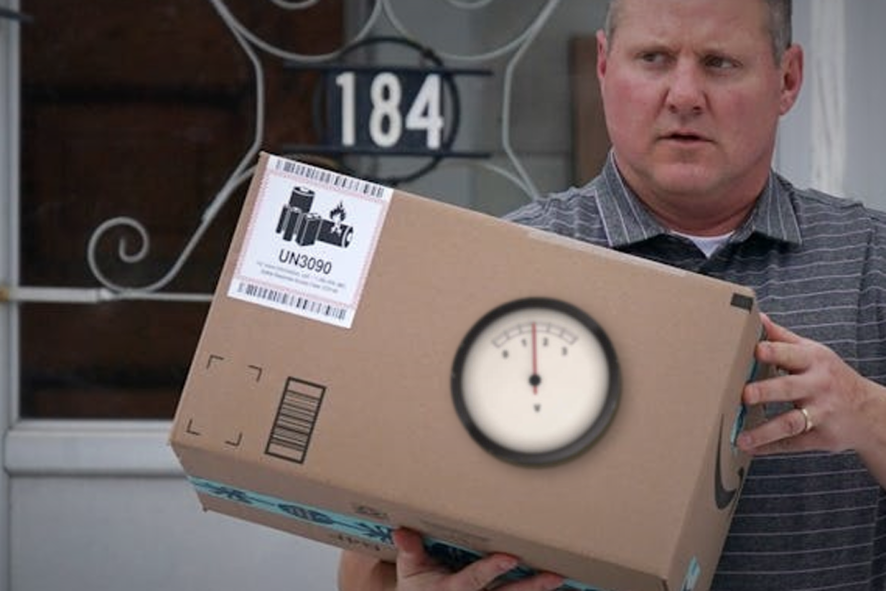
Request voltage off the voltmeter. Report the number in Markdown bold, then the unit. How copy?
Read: **1.5** V
